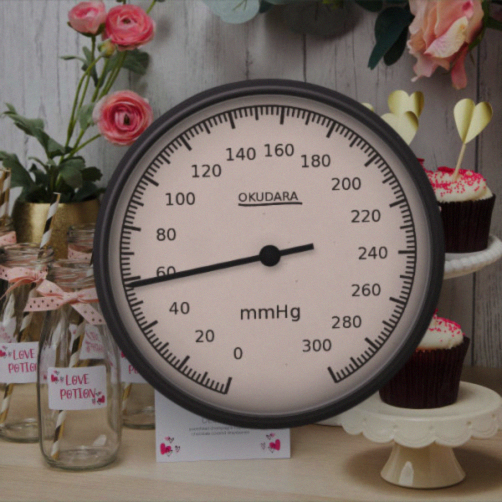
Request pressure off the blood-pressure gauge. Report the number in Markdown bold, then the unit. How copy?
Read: **58** mmHg
